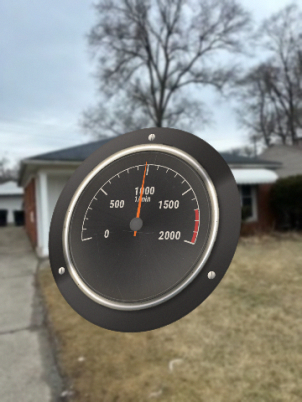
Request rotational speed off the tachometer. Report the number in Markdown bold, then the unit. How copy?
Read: **1000** rpm
